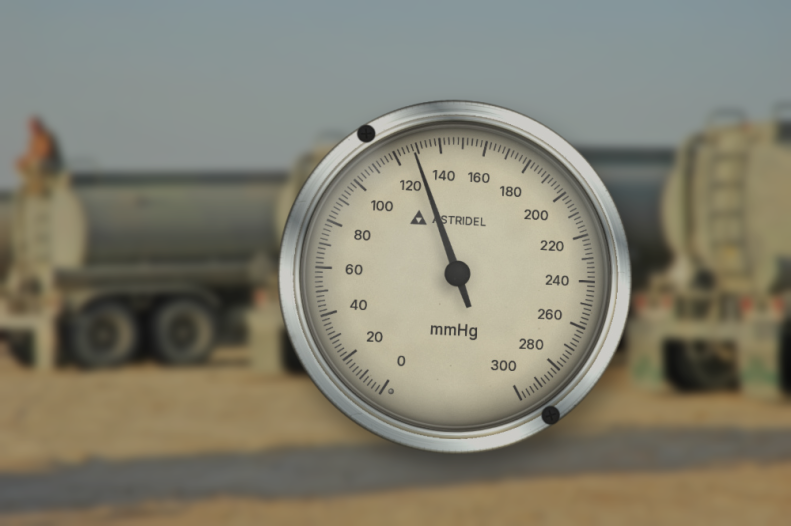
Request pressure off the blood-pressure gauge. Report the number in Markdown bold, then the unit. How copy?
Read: **128** mmHg
